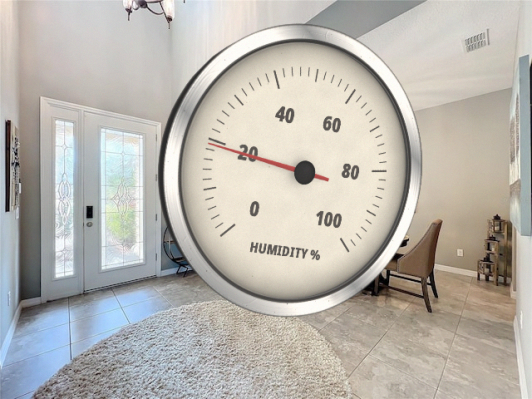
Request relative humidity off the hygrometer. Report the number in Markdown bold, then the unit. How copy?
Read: **19** %
